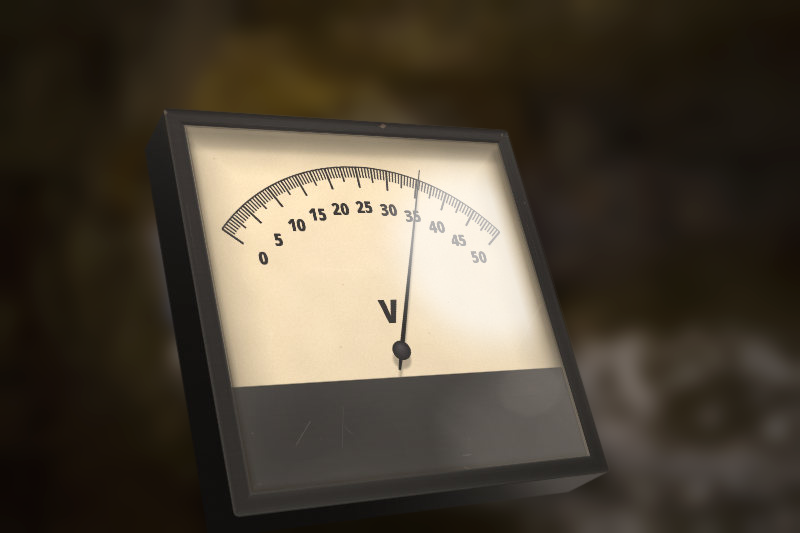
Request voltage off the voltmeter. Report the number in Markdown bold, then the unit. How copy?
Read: **35** V
